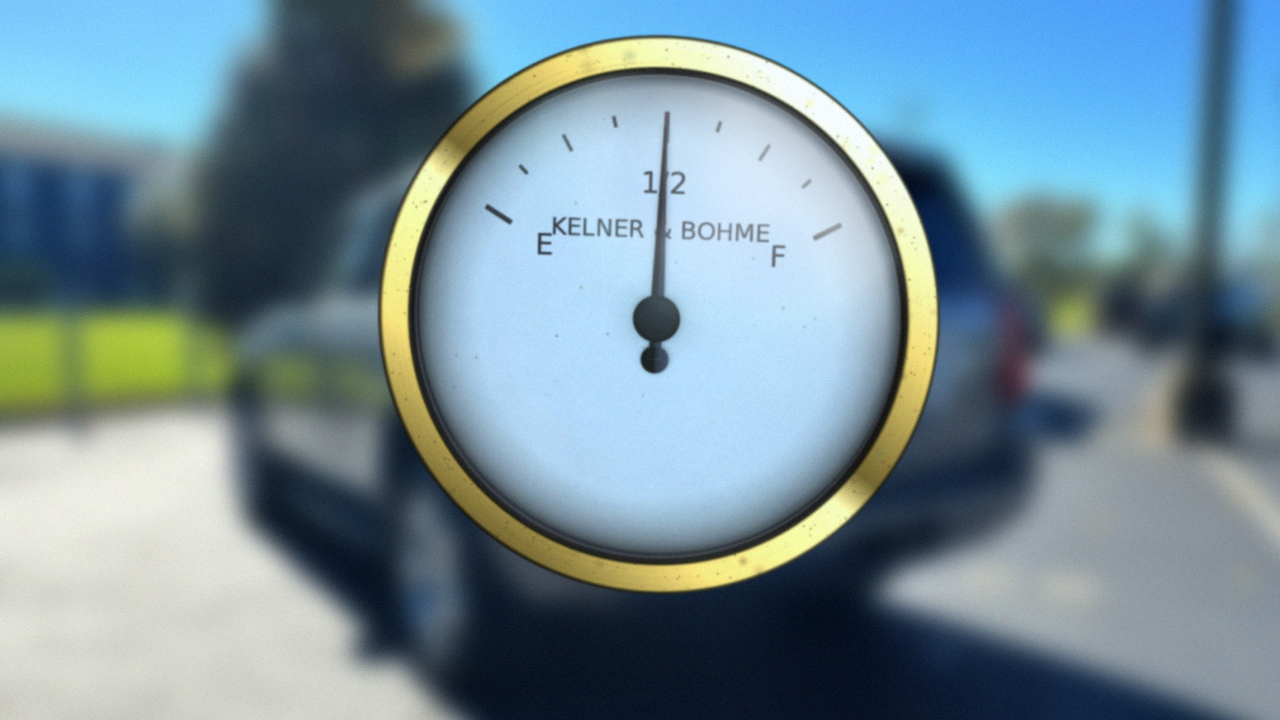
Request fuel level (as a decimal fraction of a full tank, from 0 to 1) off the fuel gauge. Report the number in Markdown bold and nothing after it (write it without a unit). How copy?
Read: **0.5**
